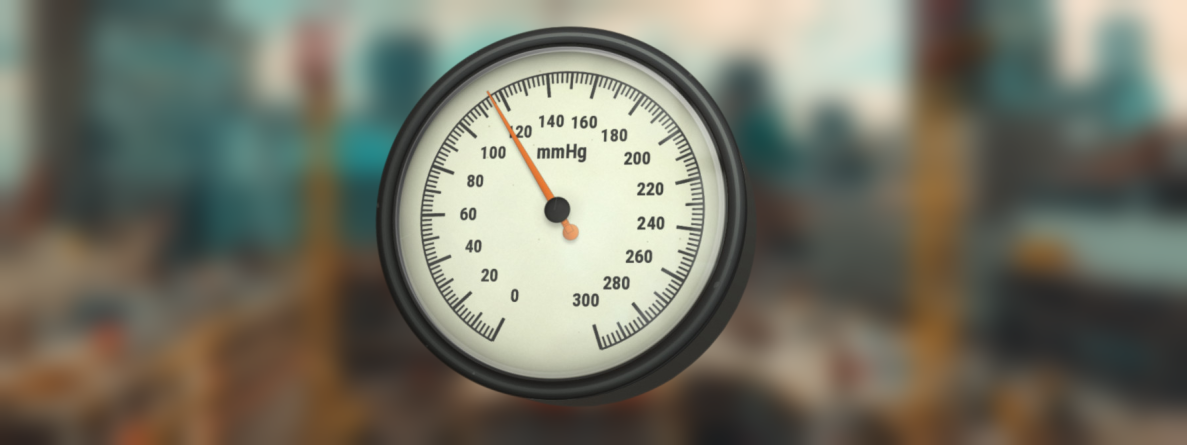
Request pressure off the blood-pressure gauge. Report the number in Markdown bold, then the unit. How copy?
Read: **116** mmHg
